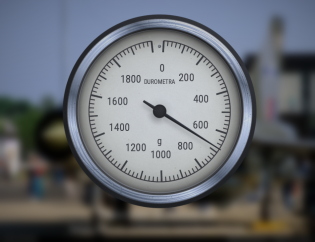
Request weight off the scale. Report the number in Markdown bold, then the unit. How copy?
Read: **680** g
